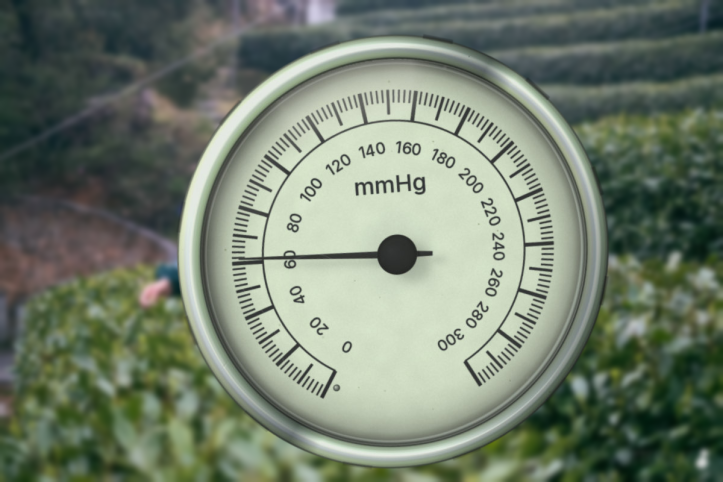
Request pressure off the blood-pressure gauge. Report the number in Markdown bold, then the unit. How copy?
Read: **62** mmHg
